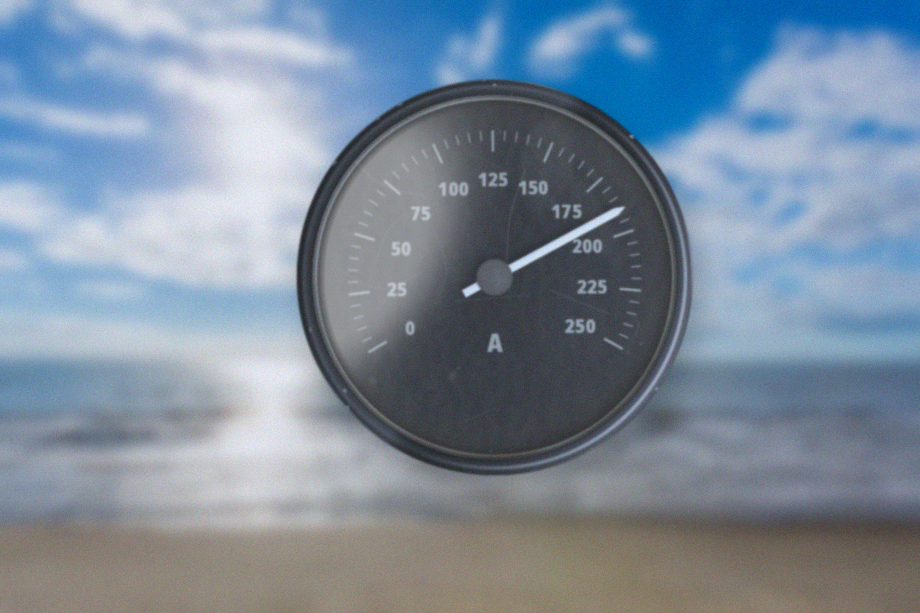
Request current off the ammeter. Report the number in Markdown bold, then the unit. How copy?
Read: **190** A
